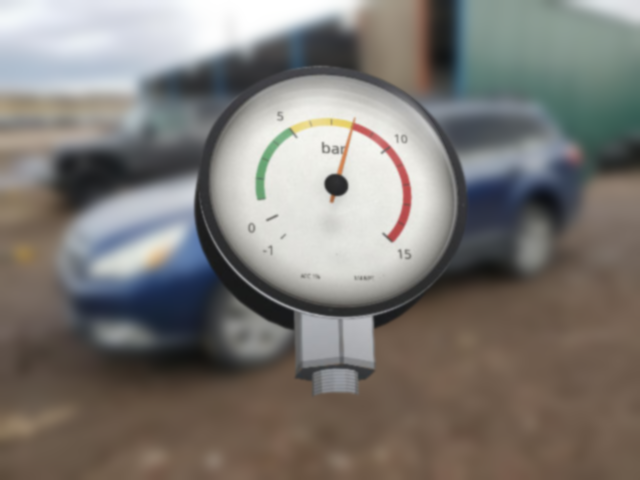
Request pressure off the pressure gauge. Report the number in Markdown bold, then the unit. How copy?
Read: **8** bar
